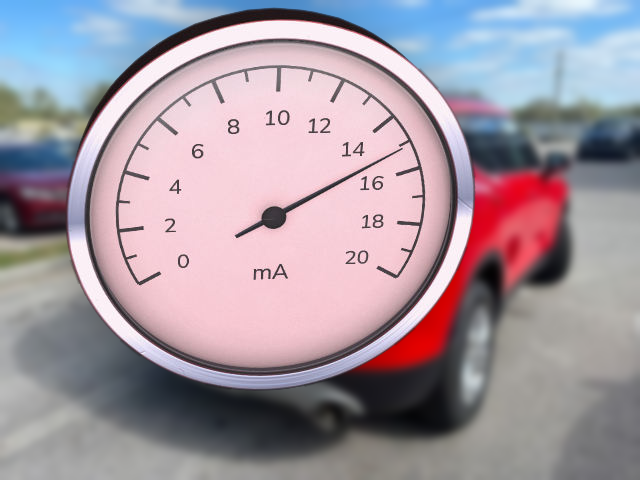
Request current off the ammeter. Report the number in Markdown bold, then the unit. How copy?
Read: **15** mA
